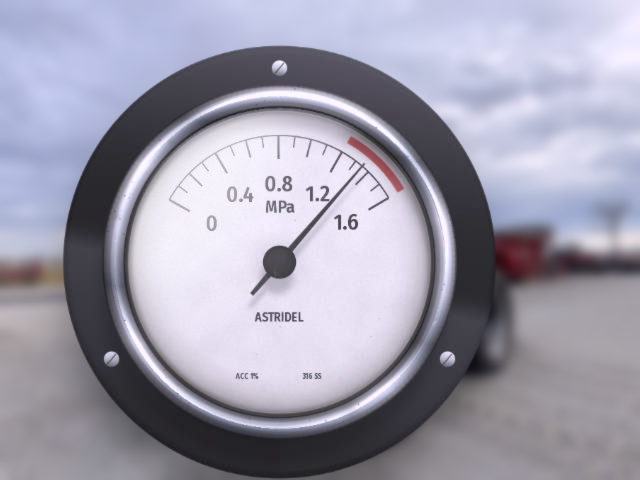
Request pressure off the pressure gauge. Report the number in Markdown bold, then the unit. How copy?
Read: **1.35** MPa
